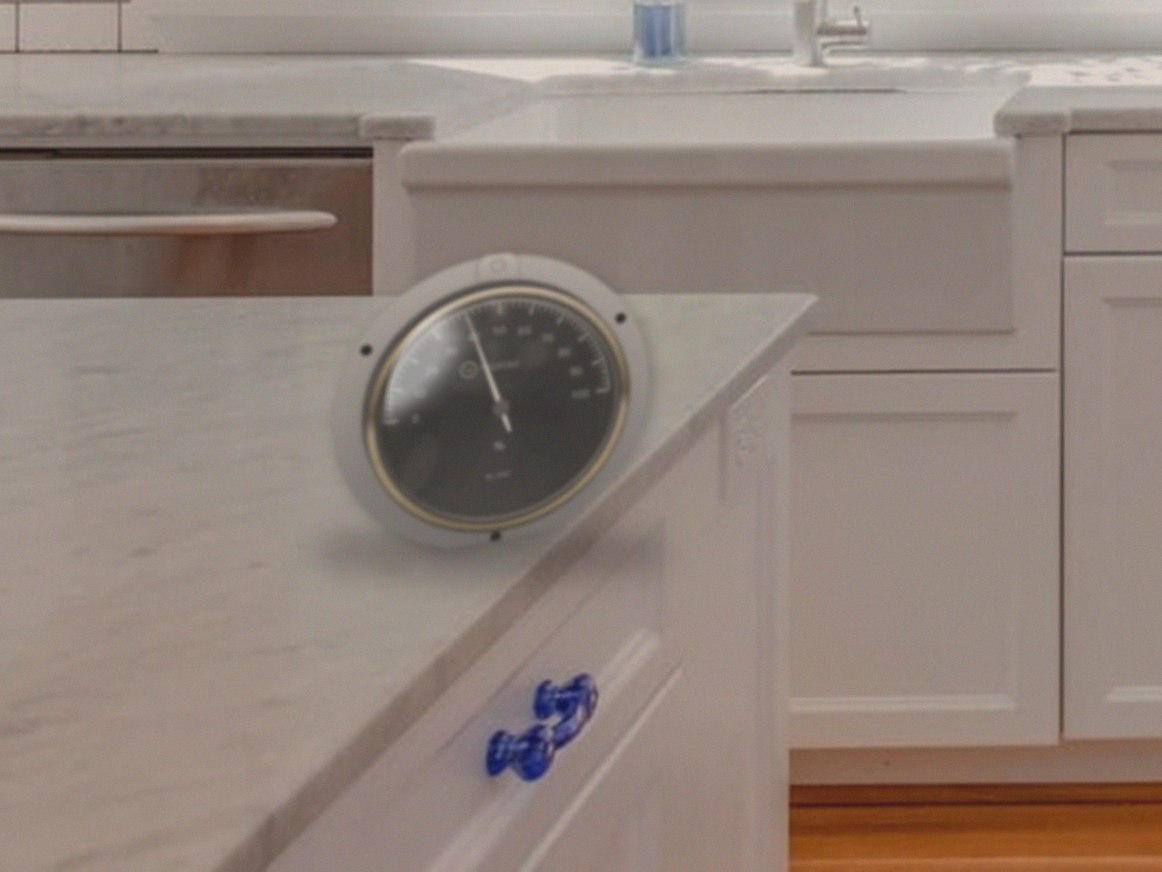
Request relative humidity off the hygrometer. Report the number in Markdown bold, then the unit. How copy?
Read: **40** %
